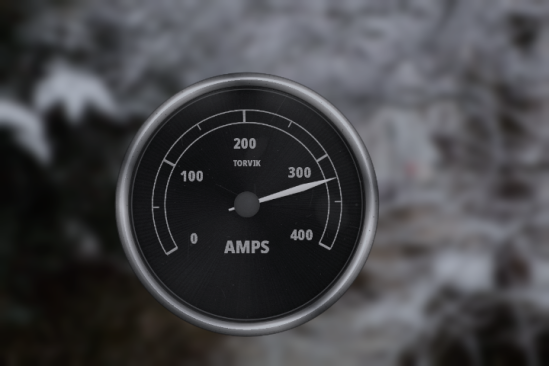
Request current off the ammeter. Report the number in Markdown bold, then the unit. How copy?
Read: **325** A
